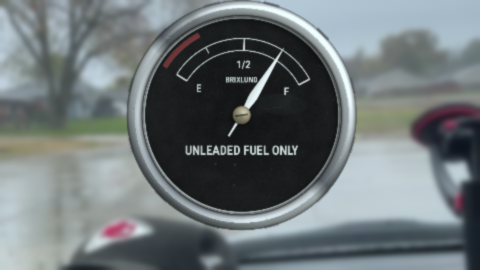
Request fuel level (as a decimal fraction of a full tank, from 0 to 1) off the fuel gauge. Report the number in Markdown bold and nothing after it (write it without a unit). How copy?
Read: **0.75**
